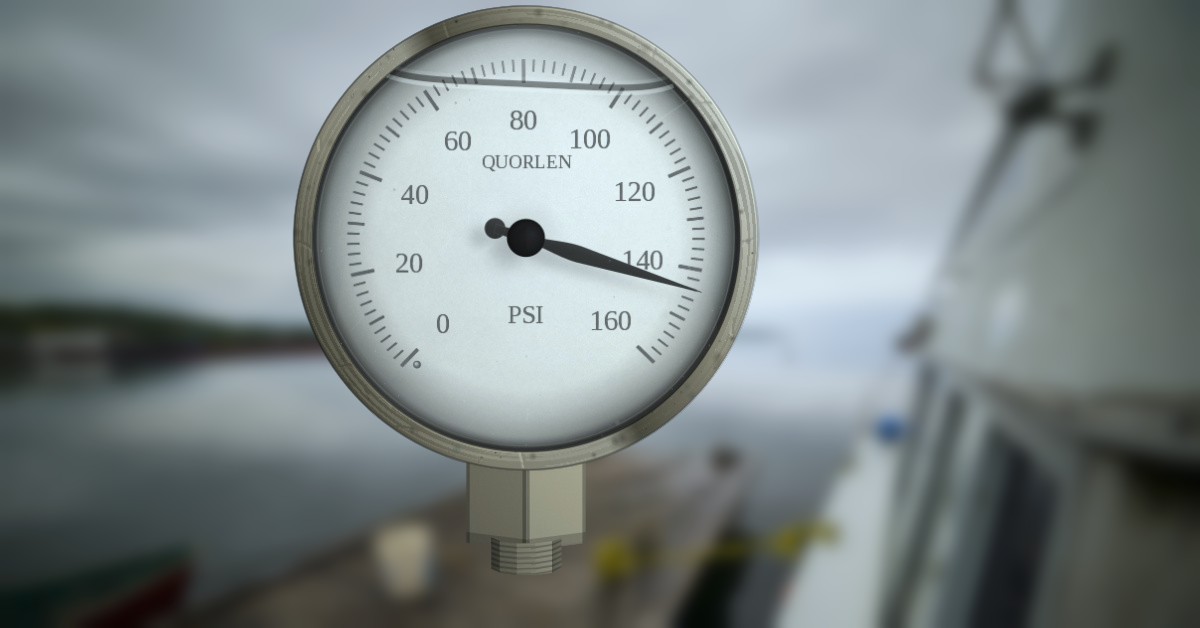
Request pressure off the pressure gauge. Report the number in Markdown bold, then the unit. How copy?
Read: **144** psi
